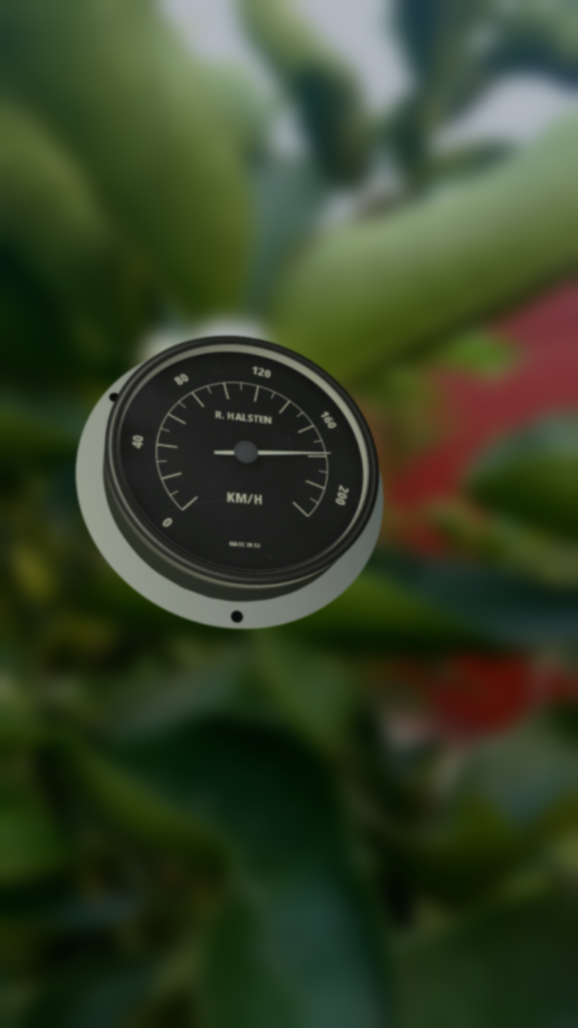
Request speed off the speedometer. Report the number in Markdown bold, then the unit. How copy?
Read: **180** km/h
